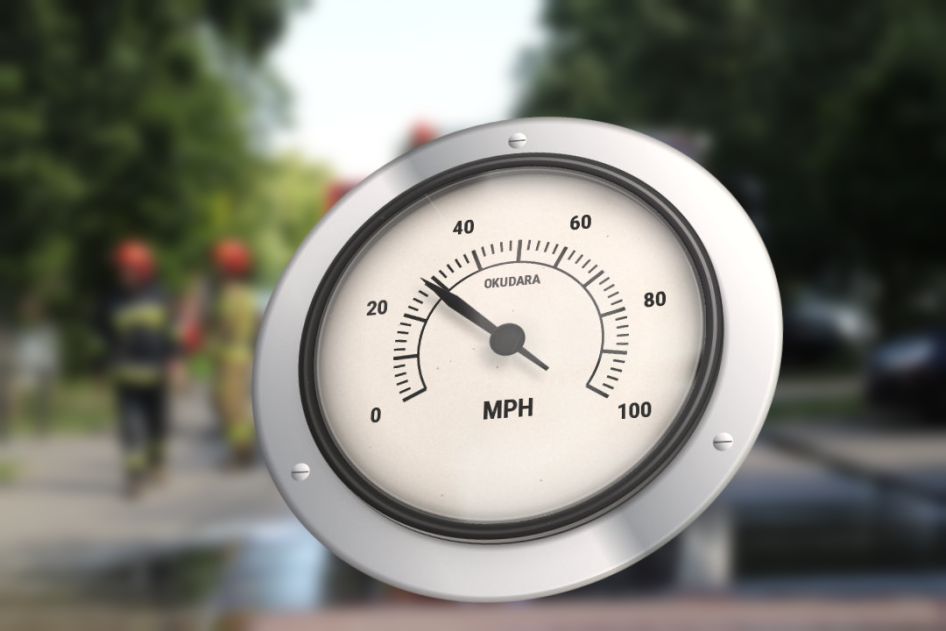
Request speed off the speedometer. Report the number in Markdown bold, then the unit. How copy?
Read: **28** mph
